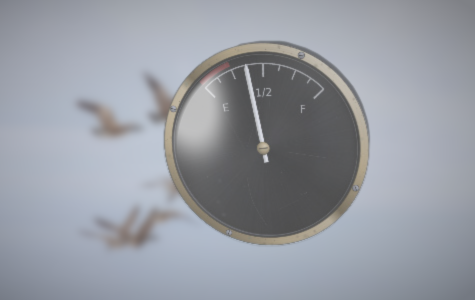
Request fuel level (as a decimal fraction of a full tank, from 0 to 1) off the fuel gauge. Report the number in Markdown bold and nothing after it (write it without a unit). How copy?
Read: **0.375**
